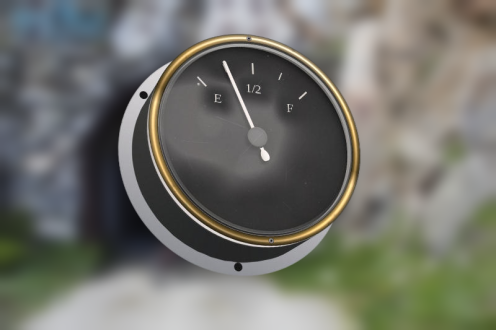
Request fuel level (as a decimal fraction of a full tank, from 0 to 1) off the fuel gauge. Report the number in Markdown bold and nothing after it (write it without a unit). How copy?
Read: **0.25**
